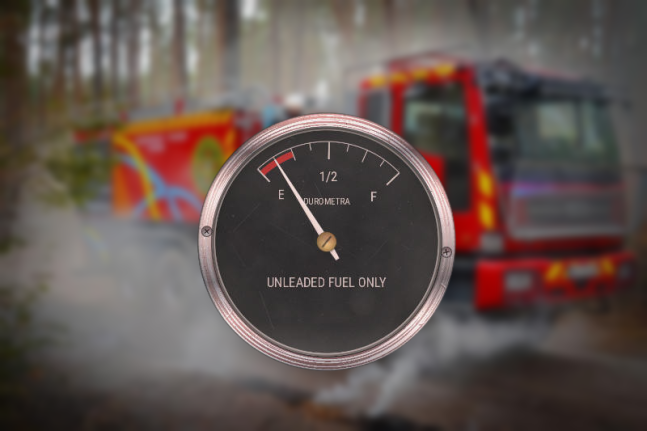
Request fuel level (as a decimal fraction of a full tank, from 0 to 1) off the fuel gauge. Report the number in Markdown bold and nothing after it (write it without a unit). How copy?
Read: **0.125**
